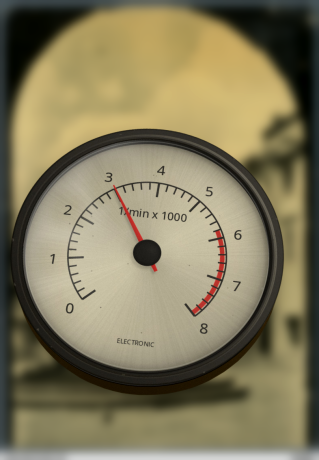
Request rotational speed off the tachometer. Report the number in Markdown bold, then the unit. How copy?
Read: **3000** rpm
